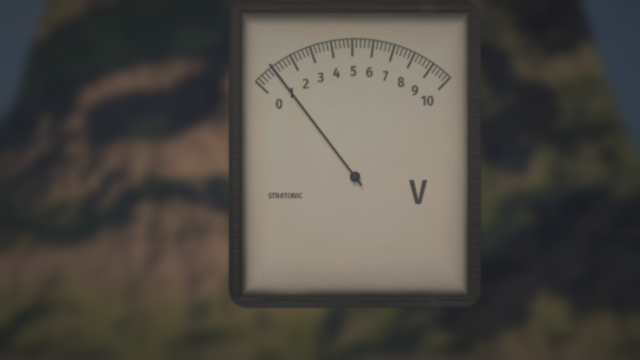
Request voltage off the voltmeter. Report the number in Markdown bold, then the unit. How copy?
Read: **1** V
